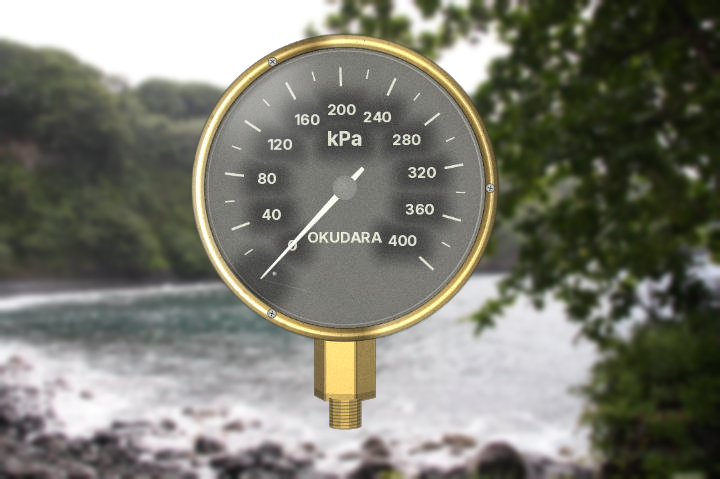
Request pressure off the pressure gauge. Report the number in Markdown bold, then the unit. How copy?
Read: **0** kPa
